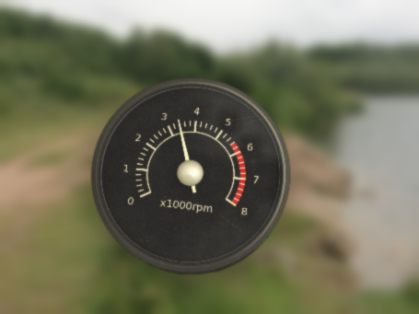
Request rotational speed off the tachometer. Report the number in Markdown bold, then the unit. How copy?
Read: **3400** rpm
